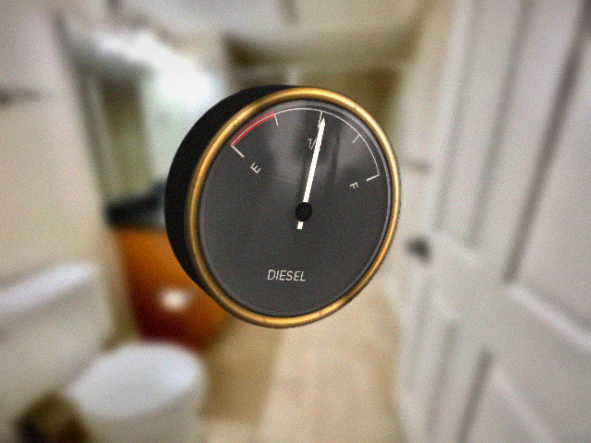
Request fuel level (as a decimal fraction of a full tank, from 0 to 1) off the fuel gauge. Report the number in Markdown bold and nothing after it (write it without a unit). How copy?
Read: **0.5**
